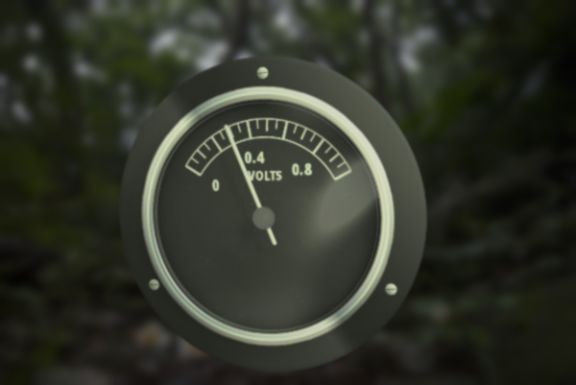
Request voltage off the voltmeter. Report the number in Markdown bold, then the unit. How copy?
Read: **0.3** V
